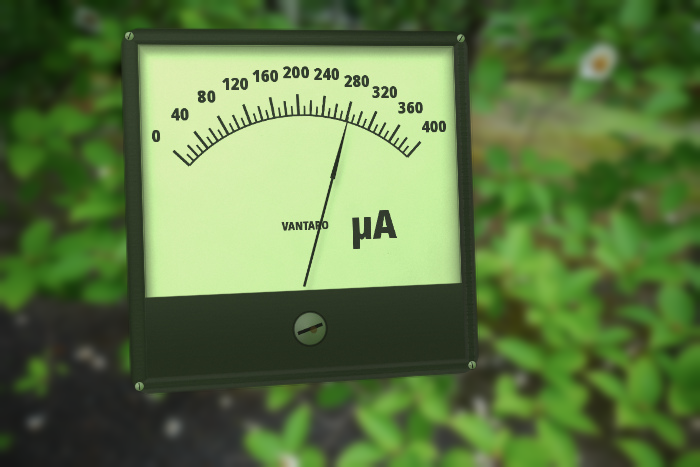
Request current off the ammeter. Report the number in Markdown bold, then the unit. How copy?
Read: **280** µA
